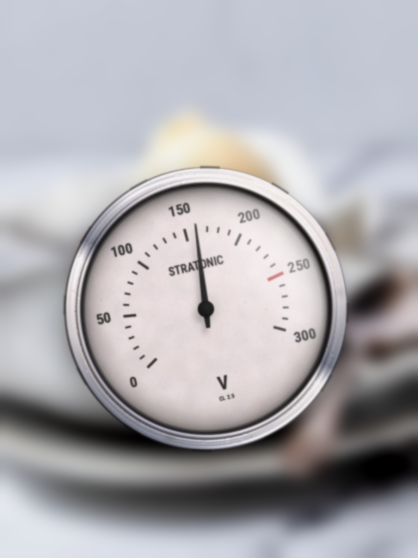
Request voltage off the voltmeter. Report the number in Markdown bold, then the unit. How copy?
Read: **160** V
